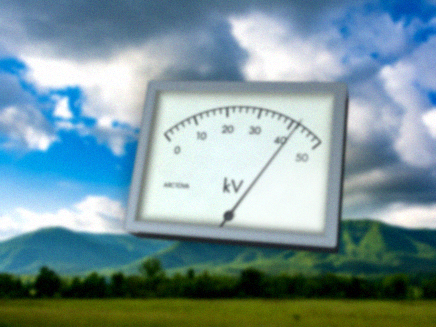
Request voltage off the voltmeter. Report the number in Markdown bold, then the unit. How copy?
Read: **42** kV
